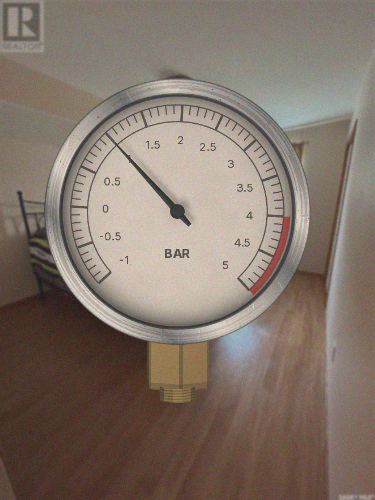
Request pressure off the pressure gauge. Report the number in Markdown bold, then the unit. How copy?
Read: **1** bar
